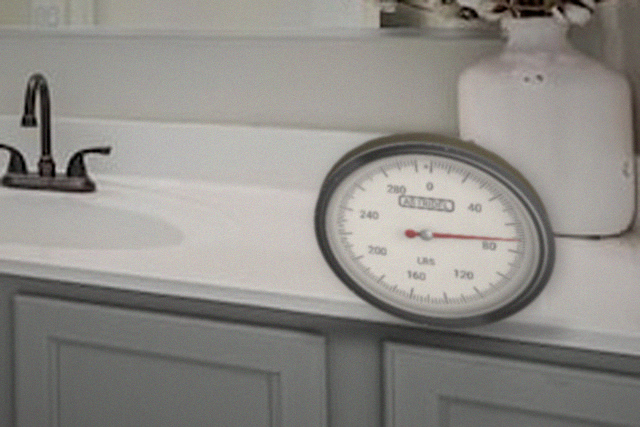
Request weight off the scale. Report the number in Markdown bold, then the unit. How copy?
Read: **70** lb
